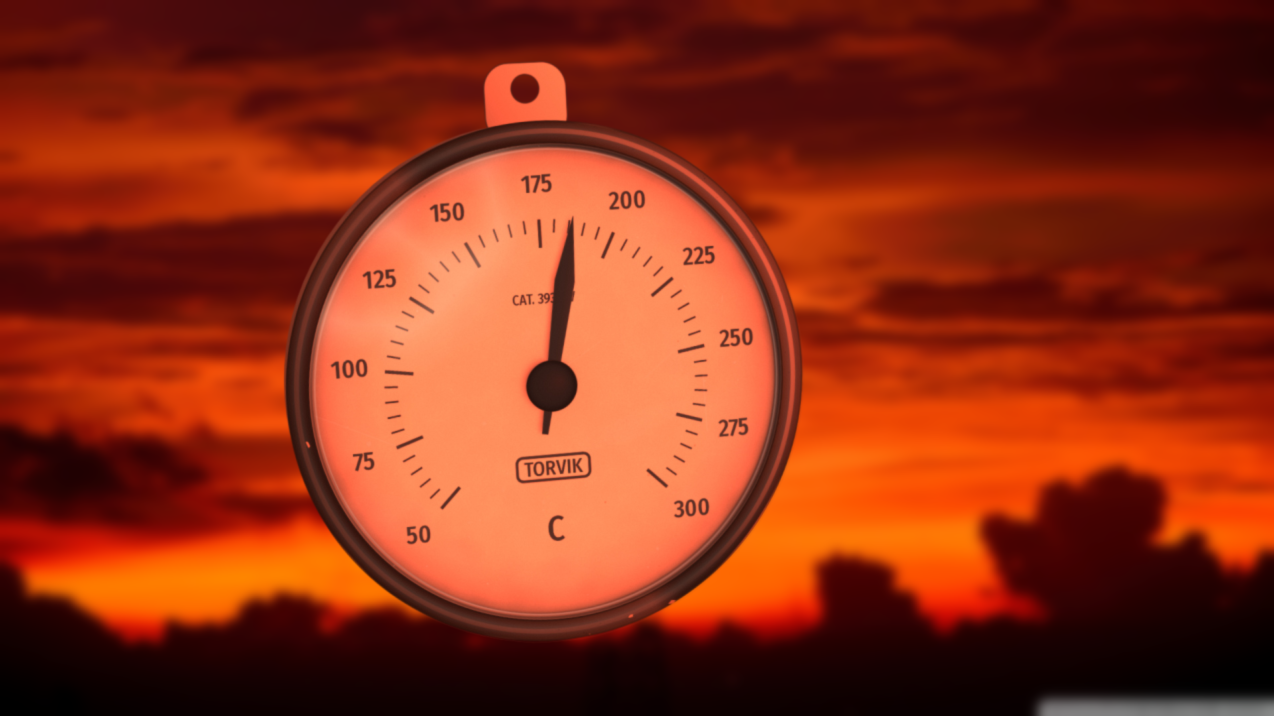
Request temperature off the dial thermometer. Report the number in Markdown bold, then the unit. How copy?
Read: **185** °C
